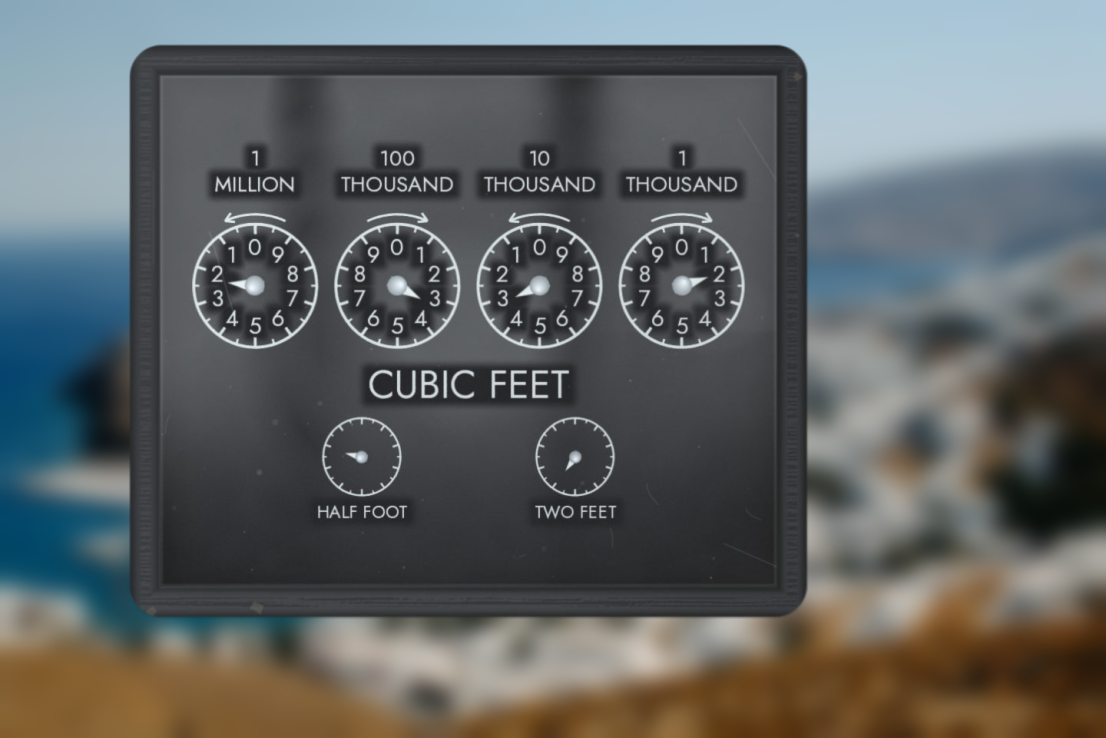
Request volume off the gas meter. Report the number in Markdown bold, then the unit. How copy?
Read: **233200** ft³
